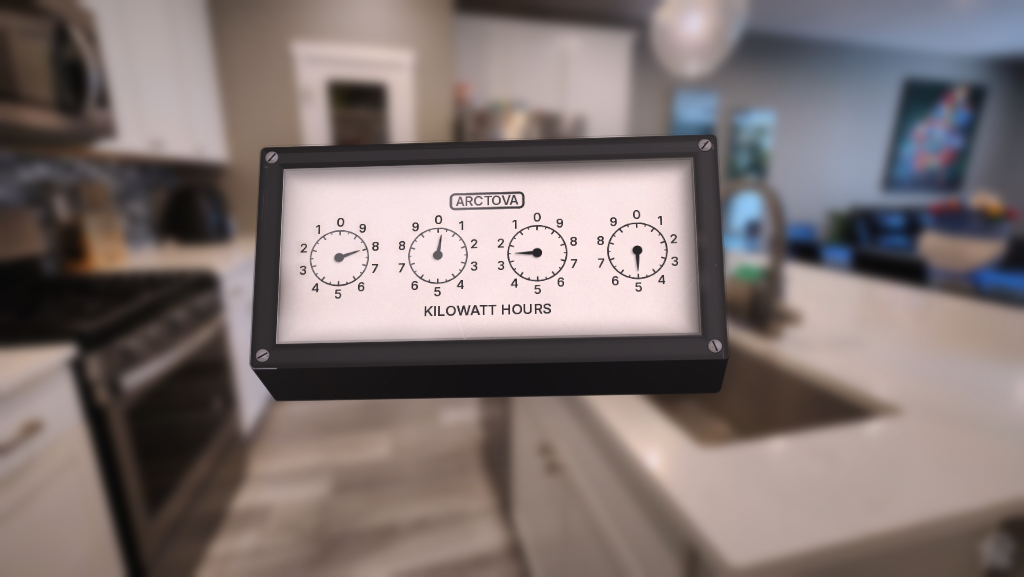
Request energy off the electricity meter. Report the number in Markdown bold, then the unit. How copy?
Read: **8025** kWh
